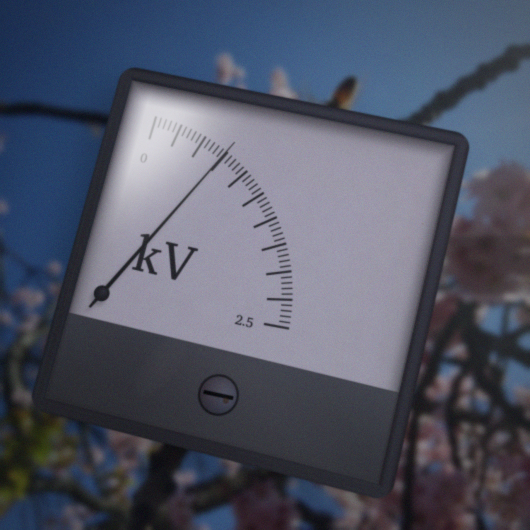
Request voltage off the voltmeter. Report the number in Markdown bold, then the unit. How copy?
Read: **0.75** kV
